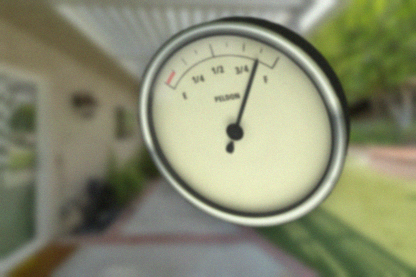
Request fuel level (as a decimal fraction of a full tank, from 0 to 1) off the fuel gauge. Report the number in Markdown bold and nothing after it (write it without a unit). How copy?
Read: **0.875**
